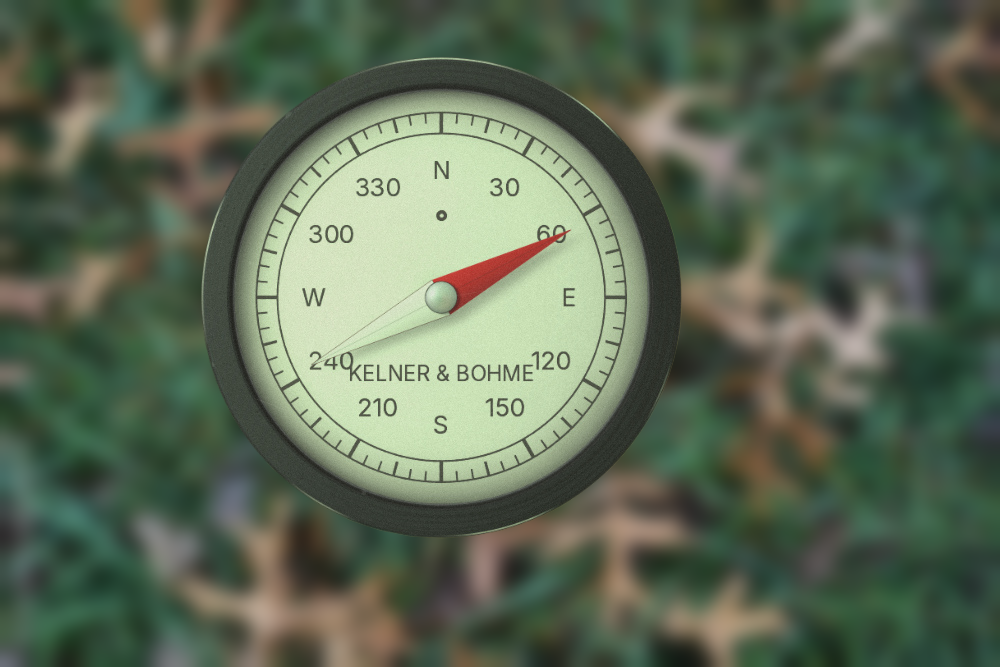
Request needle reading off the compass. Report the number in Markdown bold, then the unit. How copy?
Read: **62.5** °
